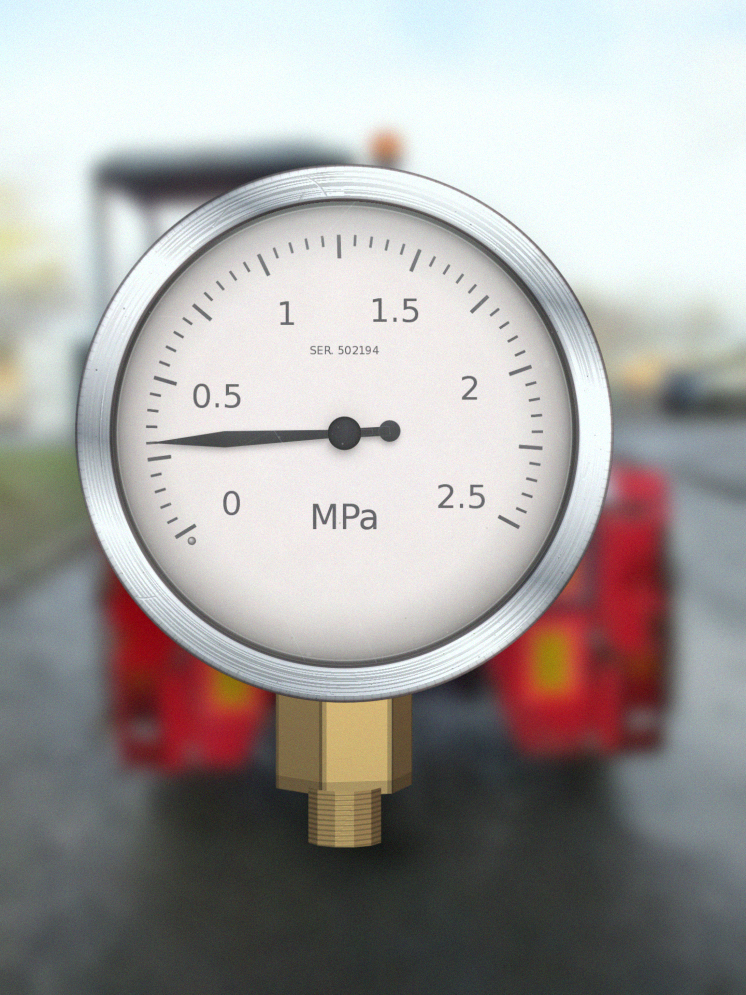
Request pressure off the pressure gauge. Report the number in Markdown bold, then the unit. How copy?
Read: **0.3** MPa
